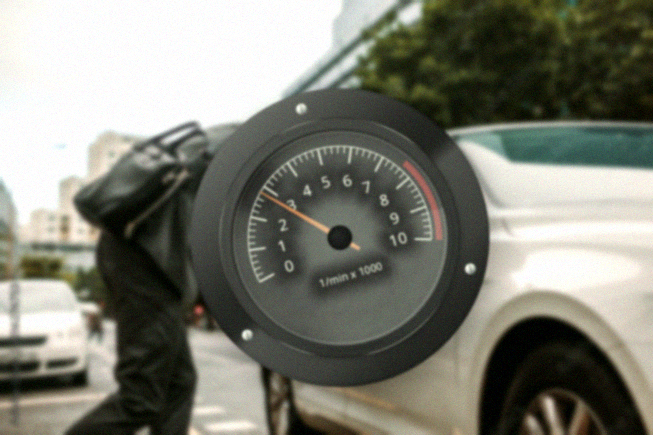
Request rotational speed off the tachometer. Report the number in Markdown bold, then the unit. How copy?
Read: **2800** rpm
